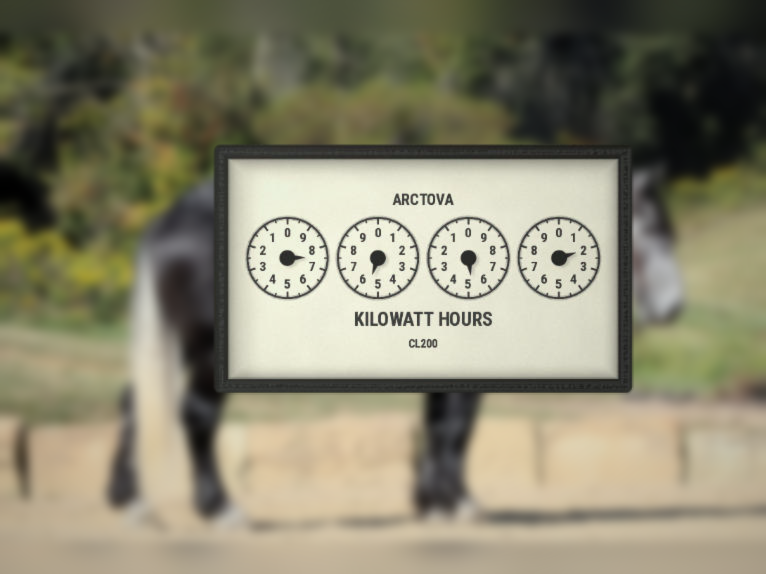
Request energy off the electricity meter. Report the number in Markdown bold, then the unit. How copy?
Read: **7552** kWh
